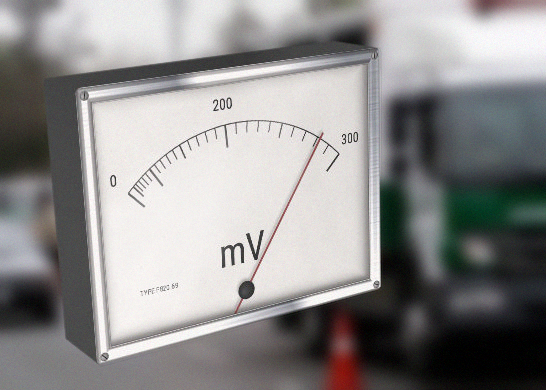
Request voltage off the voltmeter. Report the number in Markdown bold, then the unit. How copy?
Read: **280** mV
